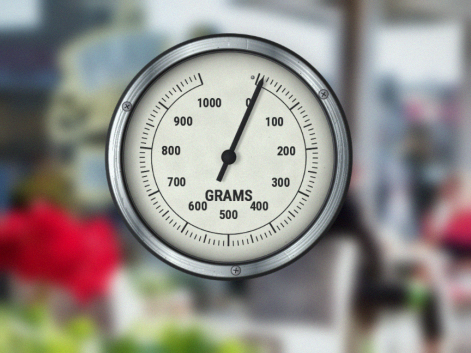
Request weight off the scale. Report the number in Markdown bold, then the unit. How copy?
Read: **10** g
